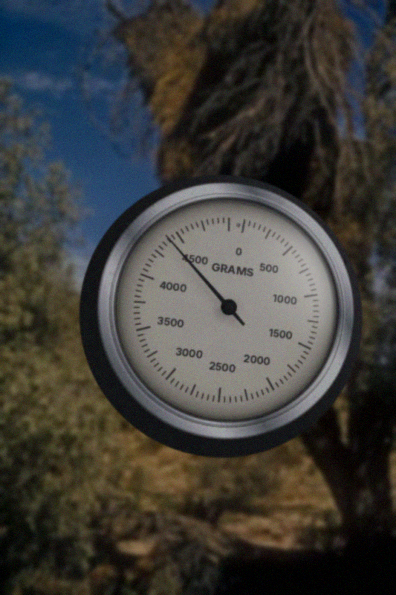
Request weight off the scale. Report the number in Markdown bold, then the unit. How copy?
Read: **4400** g
